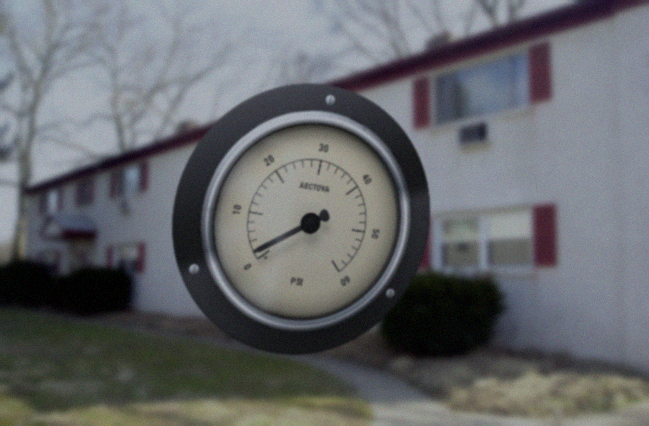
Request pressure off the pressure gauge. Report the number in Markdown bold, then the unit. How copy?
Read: **2** psi
